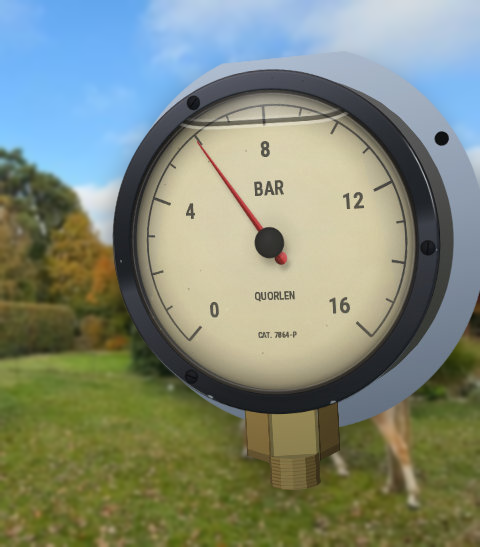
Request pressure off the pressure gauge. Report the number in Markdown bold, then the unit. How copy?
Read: **6** bar
